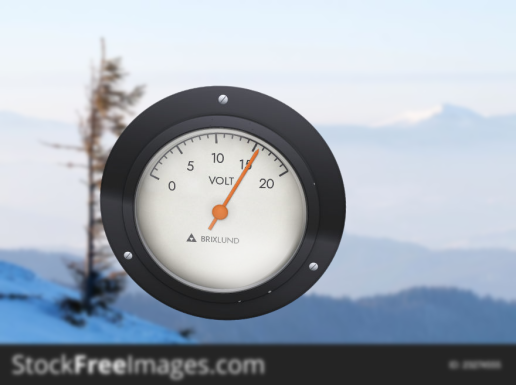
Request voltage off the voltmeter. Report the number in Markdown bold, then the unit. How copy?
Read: **15.5** V
